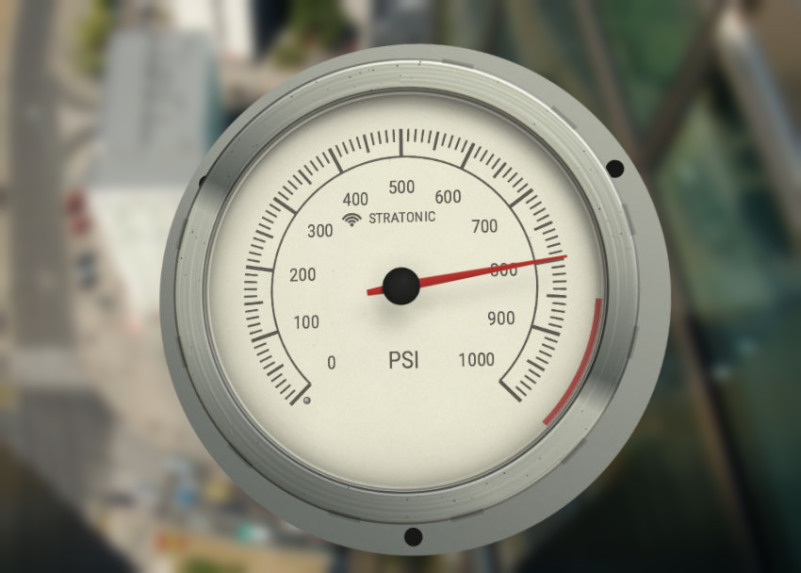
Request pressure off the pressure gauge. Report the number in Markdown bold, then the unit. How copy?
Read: **800** psi
